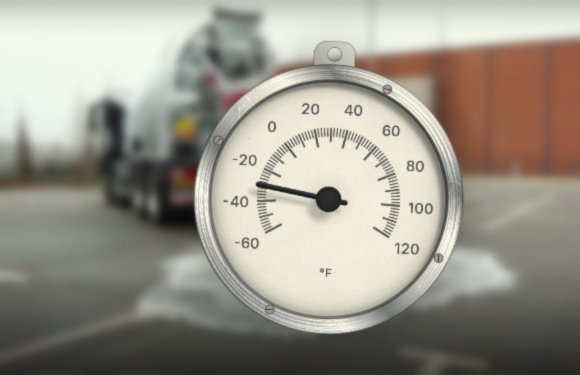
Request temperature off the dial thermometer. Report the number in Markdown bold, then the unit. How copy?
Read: **-30** °F
